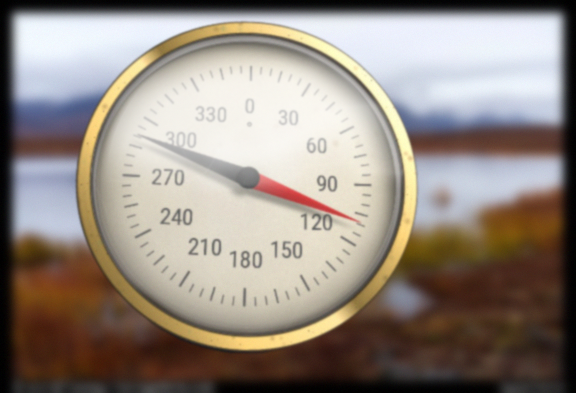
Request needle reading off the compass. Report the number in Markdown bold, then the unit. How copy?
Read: **110** °
